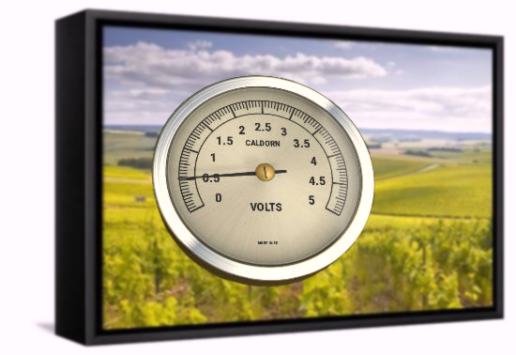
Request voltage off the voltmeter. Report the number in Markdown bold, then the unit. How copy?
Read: **0.5** V
